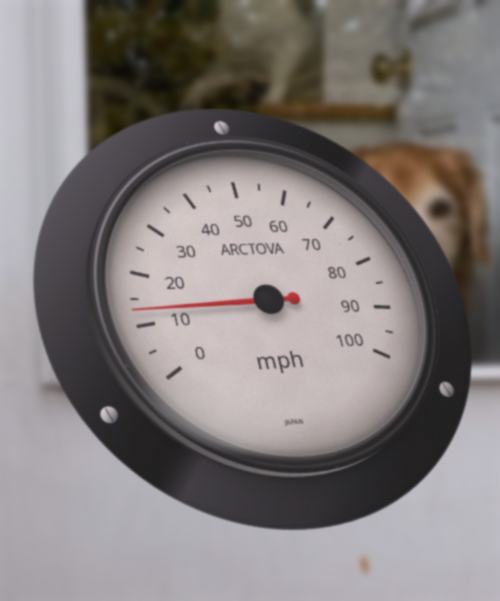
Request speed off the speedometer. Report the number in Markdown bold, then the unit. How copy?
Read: **12.5** mph
